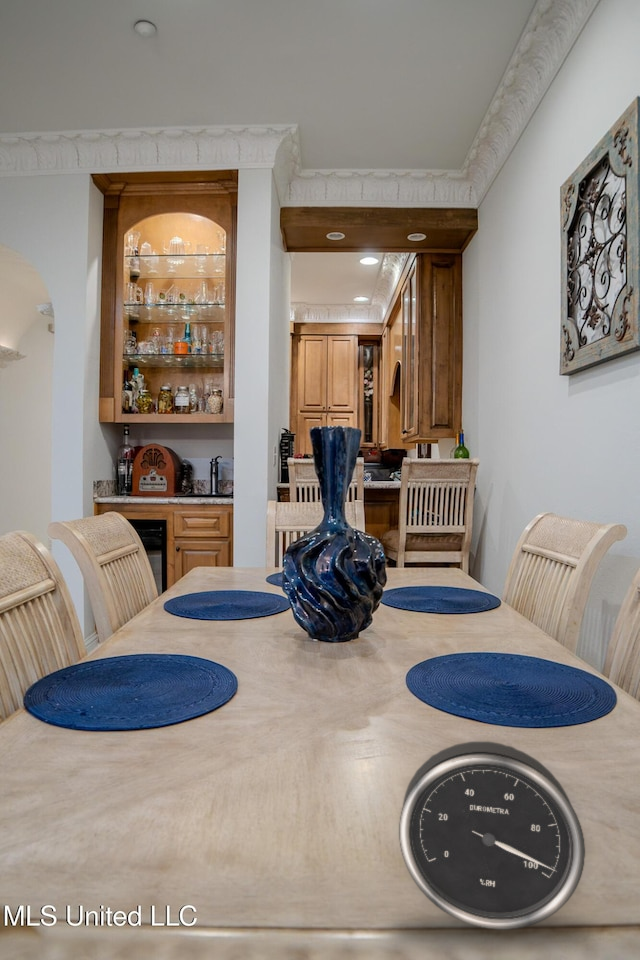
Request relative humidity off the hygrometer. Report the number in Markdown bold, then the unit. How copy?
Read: **96** %
